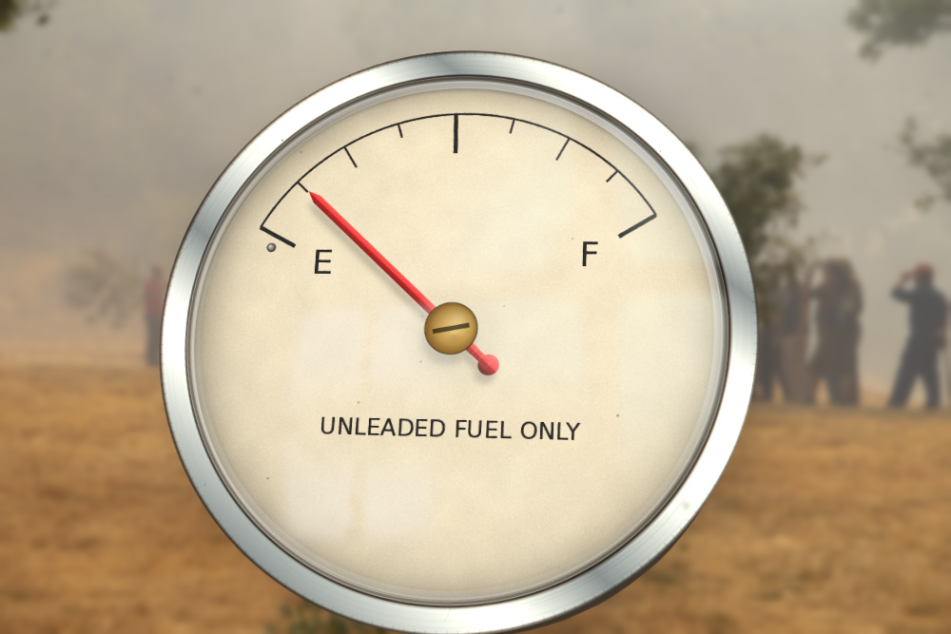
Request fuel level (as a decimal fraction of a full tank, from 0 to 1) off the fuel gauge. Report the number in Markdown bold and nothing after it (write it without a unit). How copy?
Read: **0.125**
